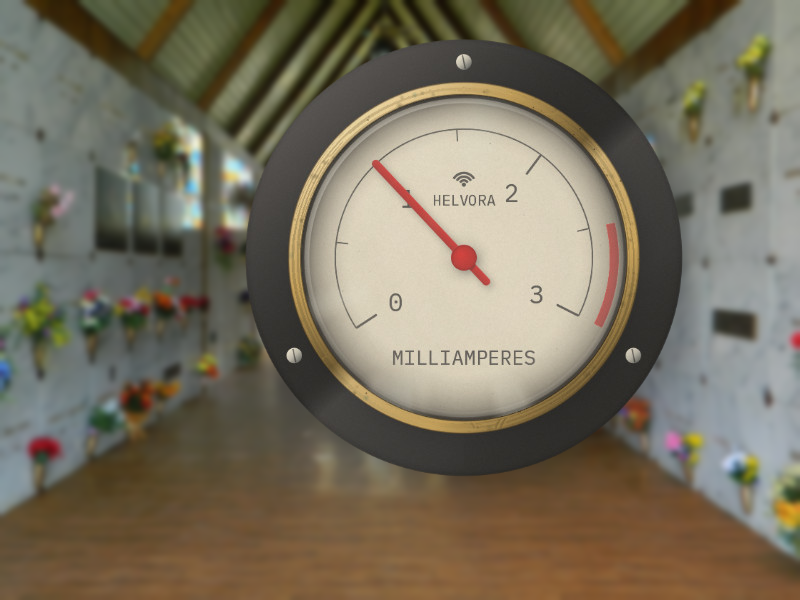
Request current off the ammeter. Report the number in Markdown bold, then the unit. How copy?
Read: **1** mA
